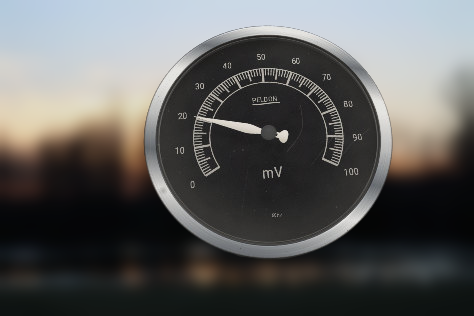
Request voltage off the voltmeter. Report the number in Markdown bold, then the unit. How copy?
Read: **20** mV
